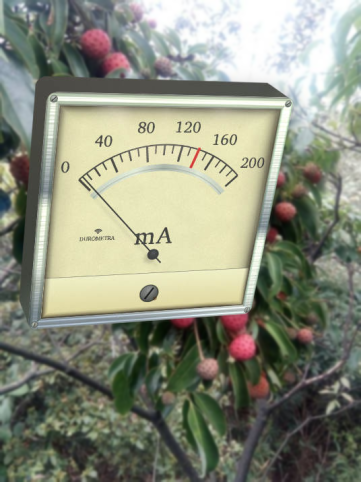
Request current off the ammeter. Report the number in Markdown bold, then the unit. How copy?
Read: **5** mA
